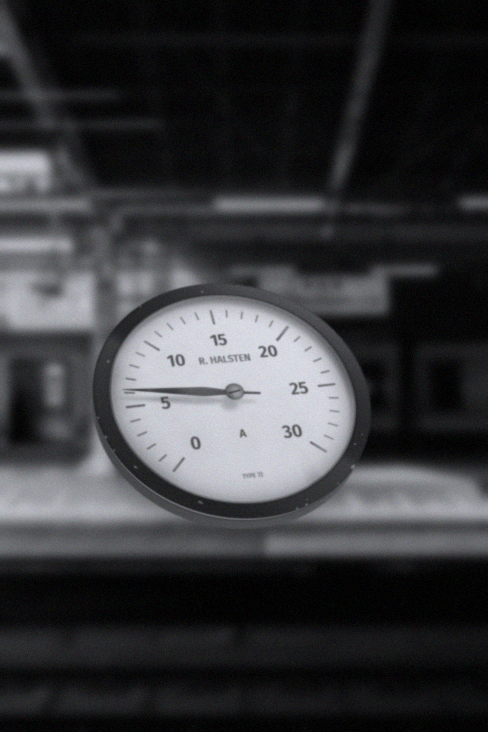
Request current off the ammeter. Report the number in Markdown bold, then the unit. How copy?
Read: **6** A
